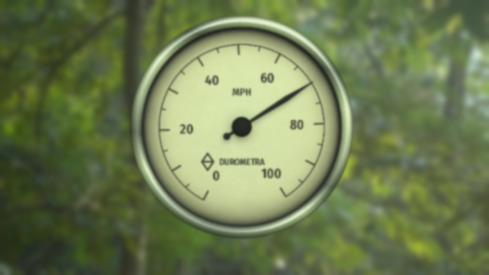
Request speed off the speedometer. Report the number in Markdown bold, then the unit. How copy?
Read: **70** mph
